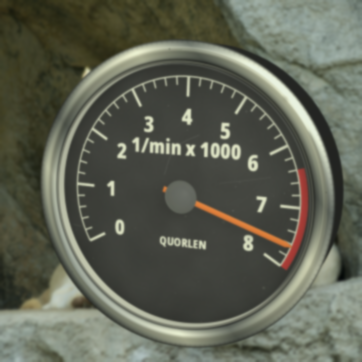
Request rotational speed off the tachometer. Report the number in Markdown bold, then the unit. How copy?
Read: **7600** rpm
